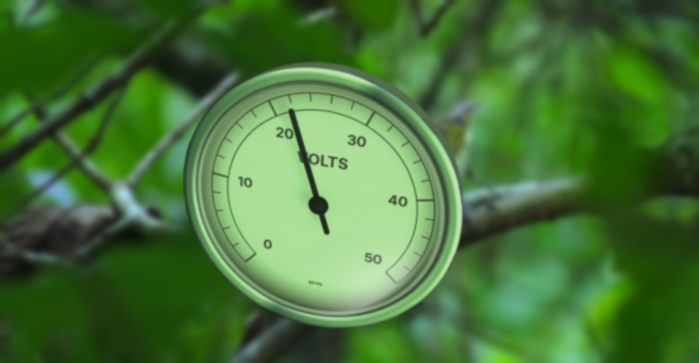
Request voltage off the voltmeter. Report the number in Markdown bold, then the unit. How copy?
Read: **22** V
